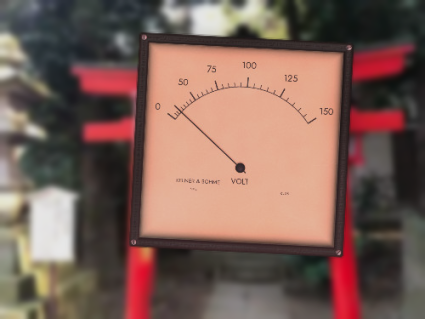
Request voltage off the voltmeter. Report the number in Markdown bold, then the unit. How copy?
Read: **25** V
